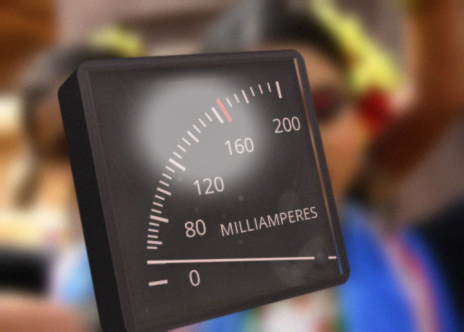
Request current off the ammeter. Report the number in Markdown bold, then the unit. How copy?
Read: **40** mA
